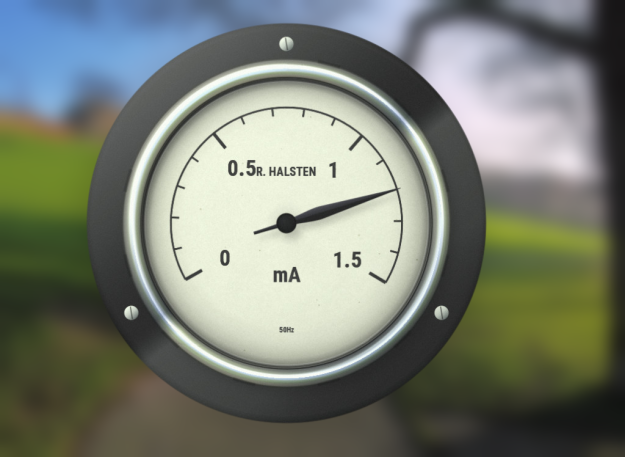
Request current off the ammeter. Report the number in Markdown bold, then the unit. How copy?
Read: **1.2** mA
